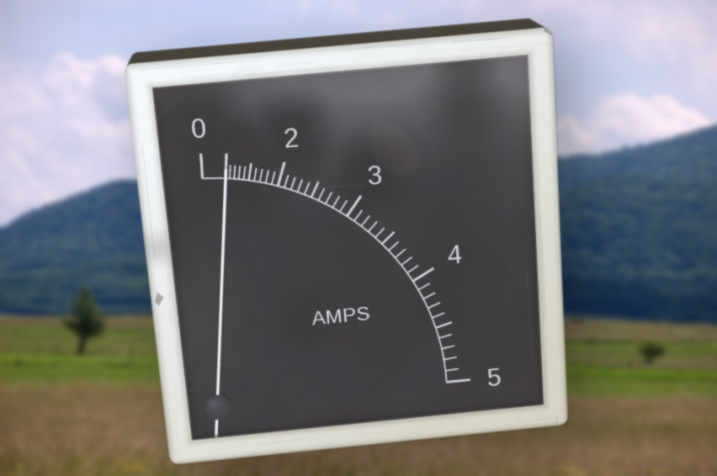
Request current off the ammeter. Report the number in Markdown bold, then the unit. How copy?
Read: **1** A
